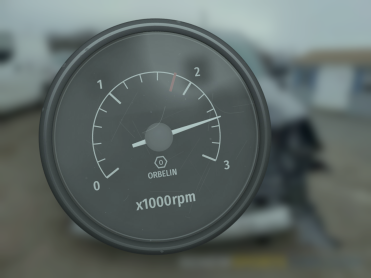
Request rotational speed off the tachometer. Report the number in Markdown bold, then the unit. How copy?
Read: **2500** rpm
